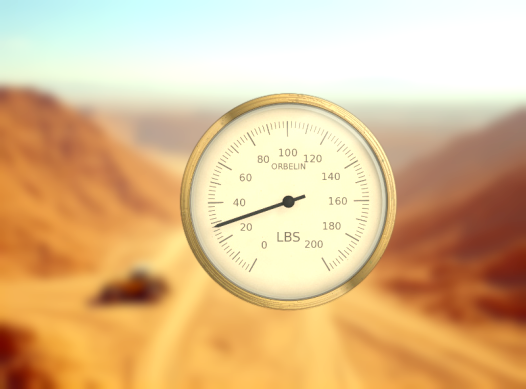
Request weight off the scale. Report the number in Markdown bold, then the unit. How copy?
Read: **28** lb
